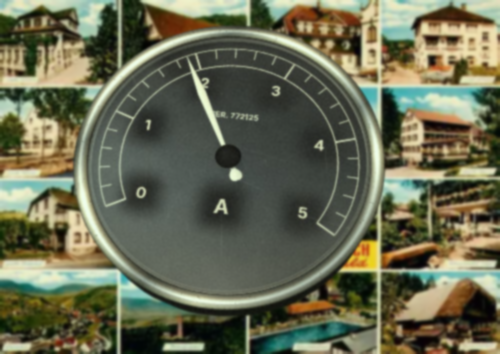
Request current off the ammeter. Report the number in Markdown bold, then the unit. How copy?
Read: **1.9** A
